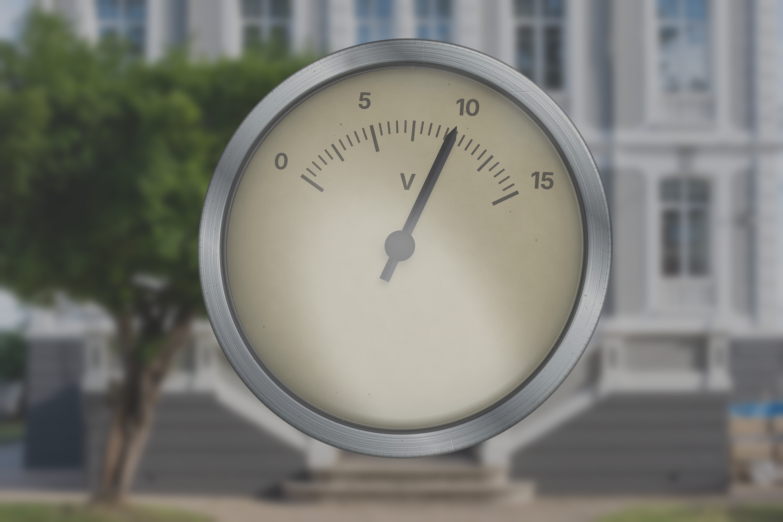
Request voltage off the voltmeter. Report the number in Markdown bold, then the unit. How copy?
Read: **10** V
